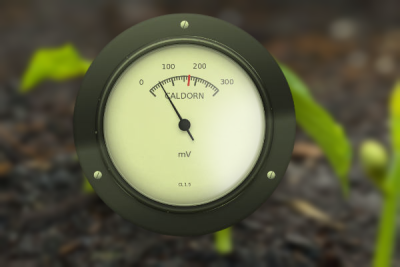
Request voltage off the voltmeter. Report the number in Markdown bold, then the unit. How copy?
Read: **50** mV
